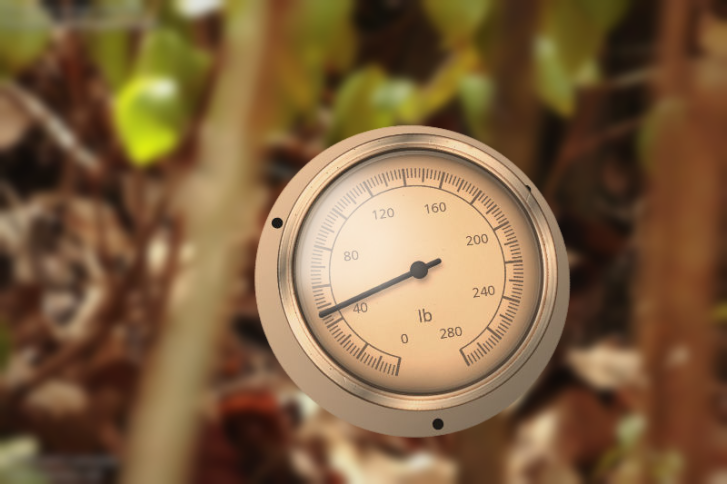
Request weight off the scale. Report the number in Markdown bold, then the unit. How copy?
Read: **46** lb
